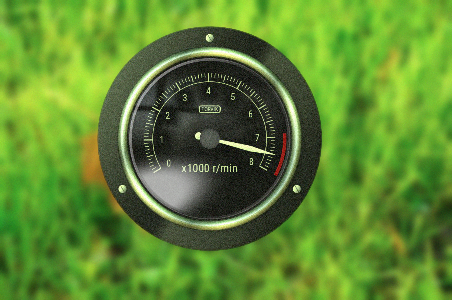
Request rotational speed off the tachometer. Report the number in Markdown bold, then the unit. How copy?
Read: **7500** rpm
